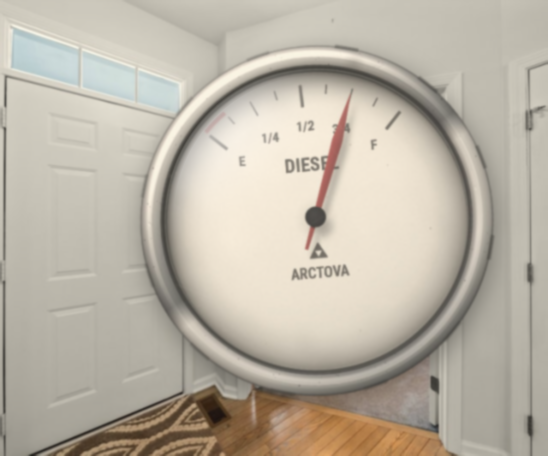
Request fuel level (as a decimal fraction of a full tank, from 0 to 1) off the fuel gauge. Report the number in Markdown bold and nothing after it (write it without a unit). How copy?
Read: **0.75**
